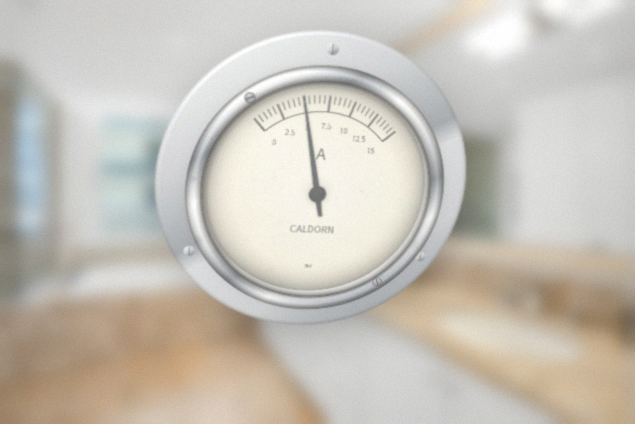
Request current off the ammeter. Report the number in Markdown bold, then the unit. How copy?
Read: **5** A
